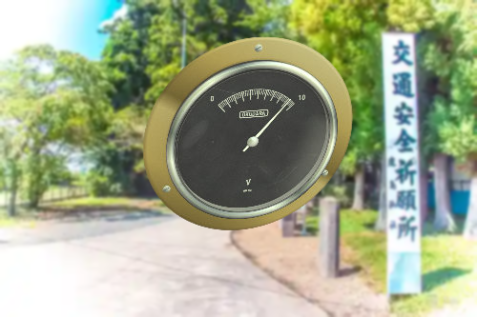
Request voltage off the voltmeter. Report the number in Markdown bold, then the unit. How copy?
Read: **9** V
